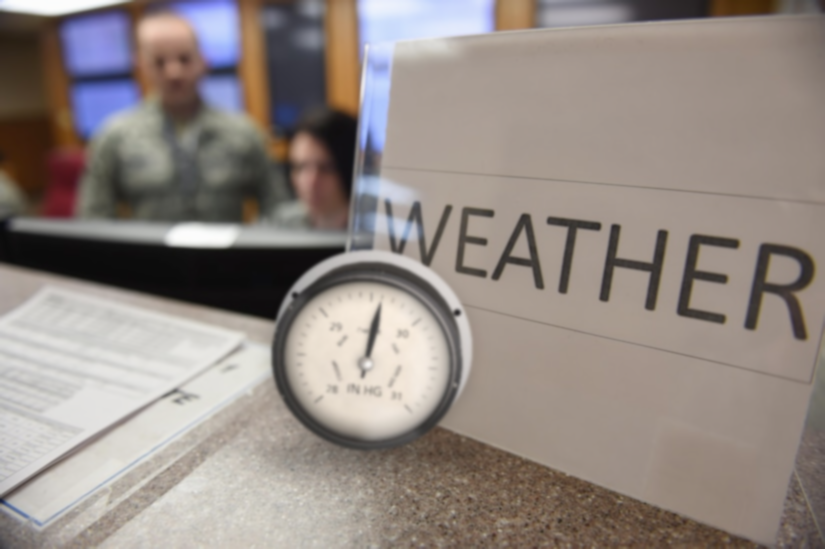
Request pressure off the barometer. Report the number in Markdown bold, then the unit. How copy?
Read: **29.6** inHg
